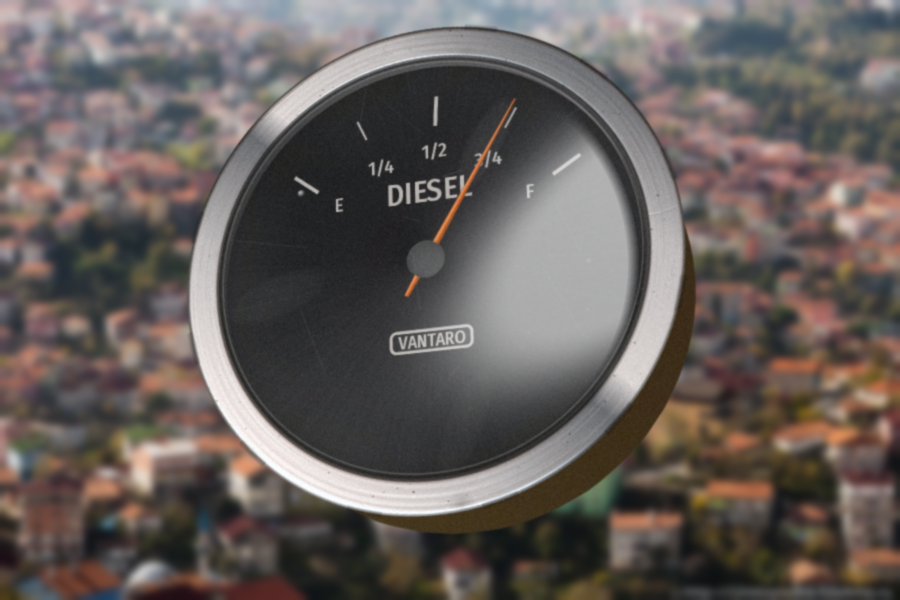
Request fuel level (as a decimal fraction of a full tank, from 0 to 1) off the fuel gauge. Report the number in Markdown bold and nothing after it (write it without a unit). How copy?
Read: **0.75**
